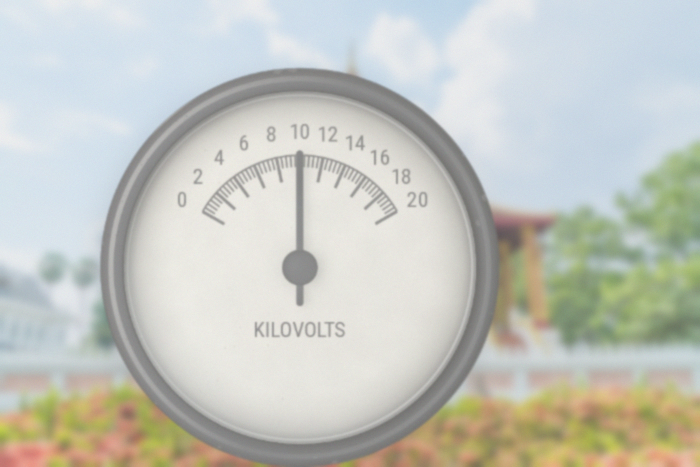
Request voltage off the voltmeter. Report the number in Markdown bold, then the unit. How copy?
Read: **10** kV
